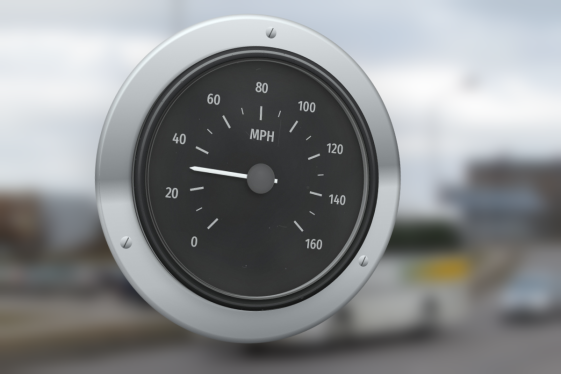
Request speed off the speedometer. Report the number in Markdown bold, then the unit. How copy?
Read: **30** mph
